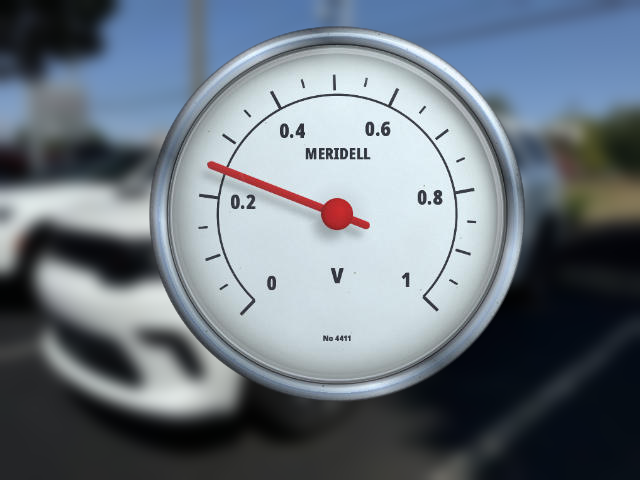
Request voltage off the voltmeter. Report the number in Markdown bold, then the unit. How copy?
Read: **0.25** V
